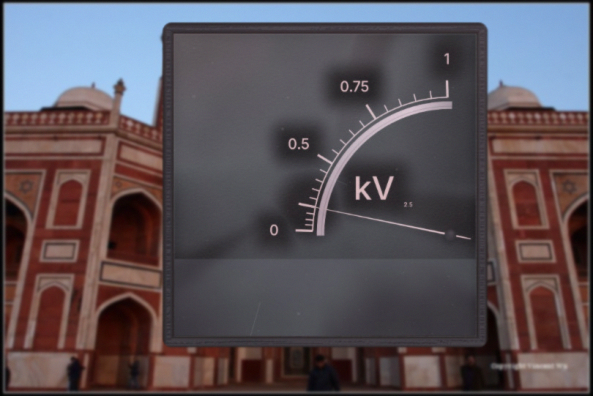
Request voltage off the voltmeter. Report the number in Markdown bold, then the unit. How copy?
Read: **0.25** kV
